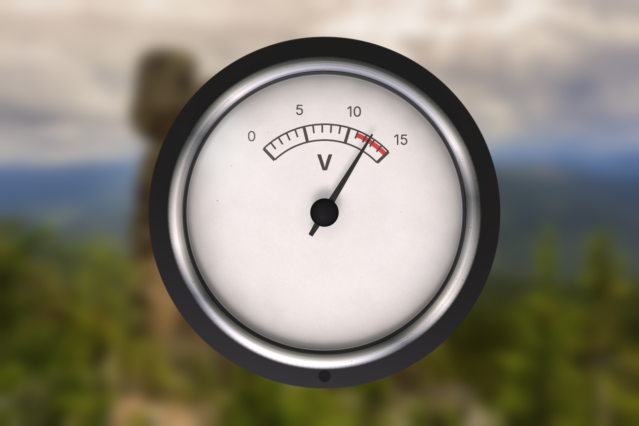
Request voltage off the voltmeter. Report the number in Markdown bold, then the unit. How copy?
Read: **12.5** V
